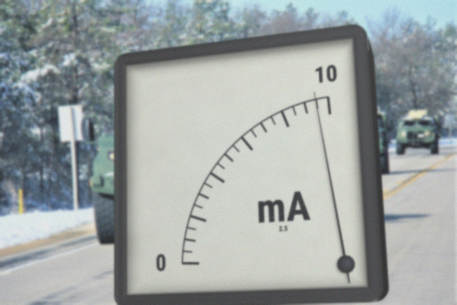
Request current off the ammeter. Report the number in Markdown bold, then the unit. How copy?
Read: **9.5** mA
